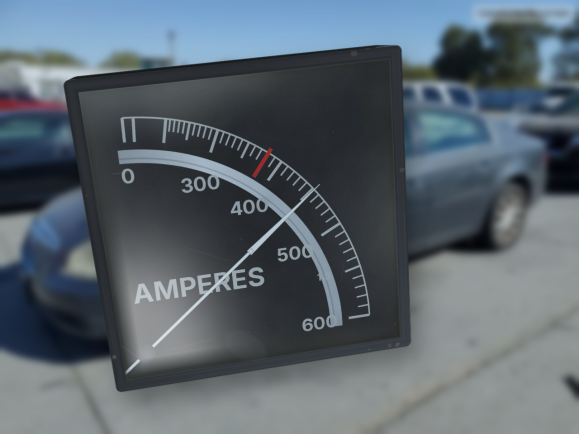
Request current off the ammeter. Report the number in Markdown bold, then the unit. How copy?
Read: **450** A
